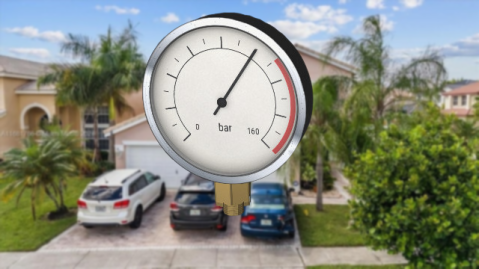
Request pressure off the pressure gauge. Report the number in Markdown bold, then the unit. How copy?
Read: **100** bar
